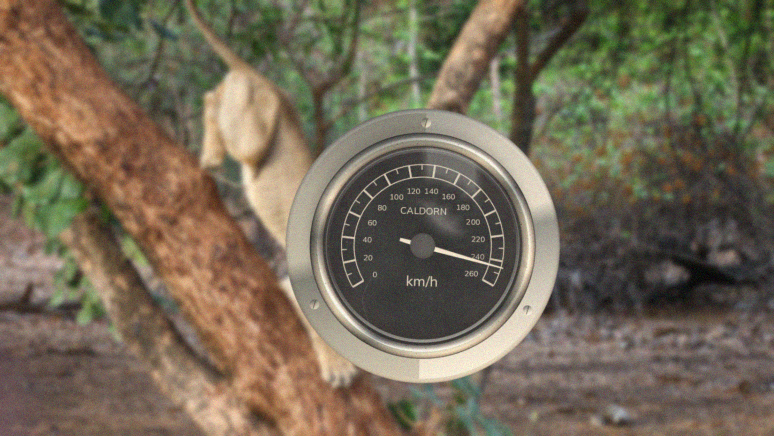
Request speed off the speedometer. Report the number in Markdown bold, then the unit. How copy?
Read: **245** km/h
